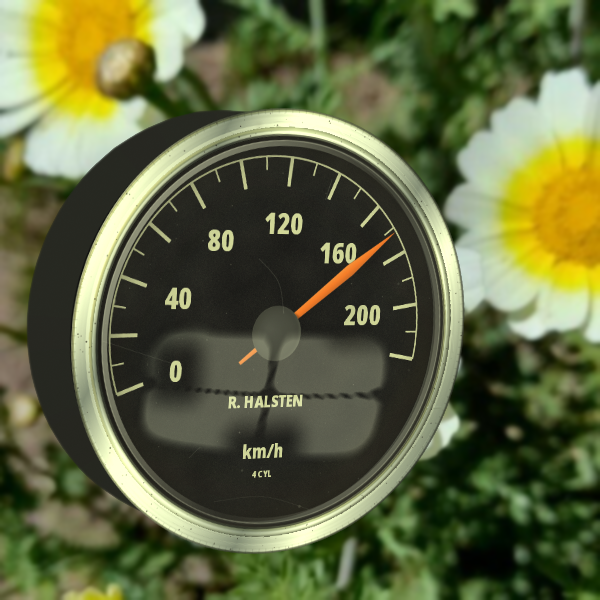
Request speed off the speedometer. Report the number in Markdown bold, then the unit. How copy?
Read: **170** km/h
